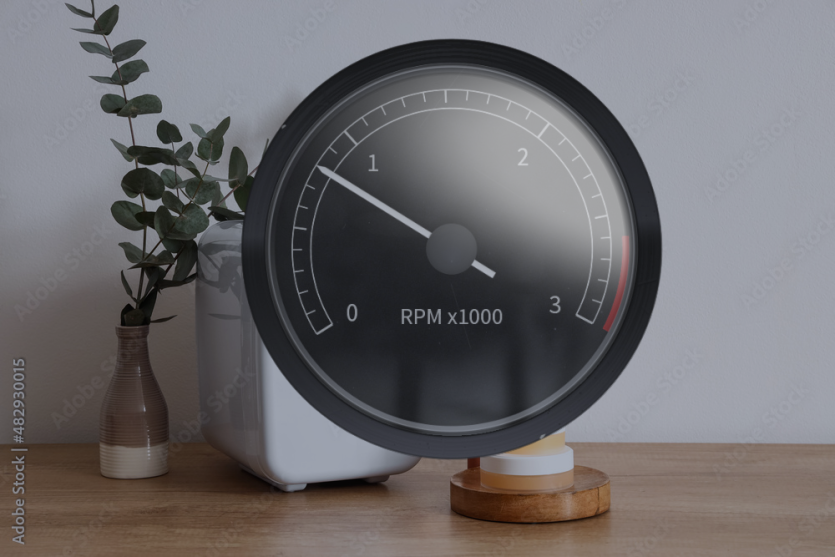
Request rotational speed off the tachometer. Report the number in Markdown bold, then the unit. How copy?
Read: **800** rpm
